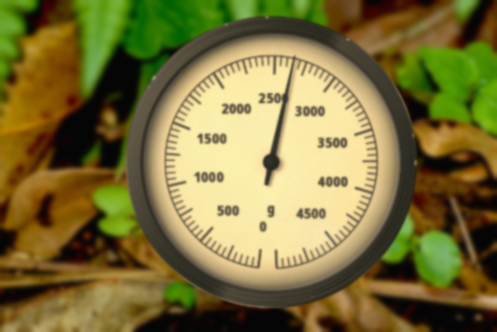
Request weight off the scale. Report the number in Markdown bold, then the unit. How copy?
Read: **2650** g
